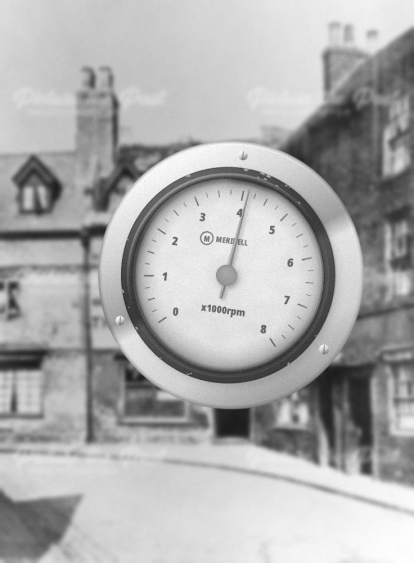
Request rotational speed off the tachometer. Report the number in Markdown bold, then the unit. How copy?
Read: **4125** rpm
